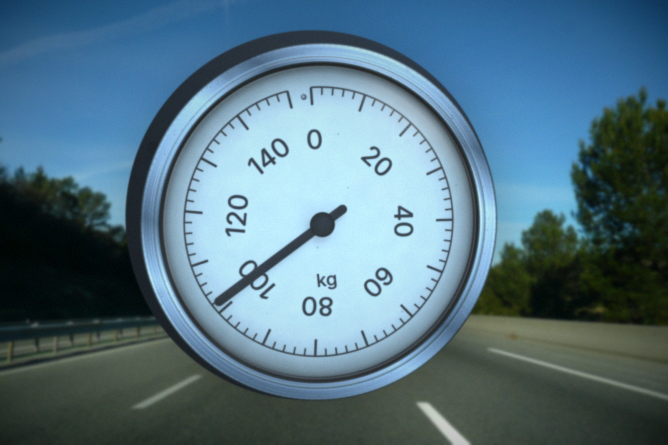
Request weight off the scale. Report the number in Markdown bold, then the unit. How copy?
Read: **102** kg
